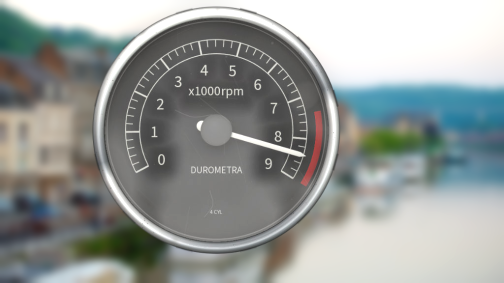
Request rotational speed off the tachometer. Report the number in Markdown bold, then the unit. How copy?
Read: **8400** rpm
